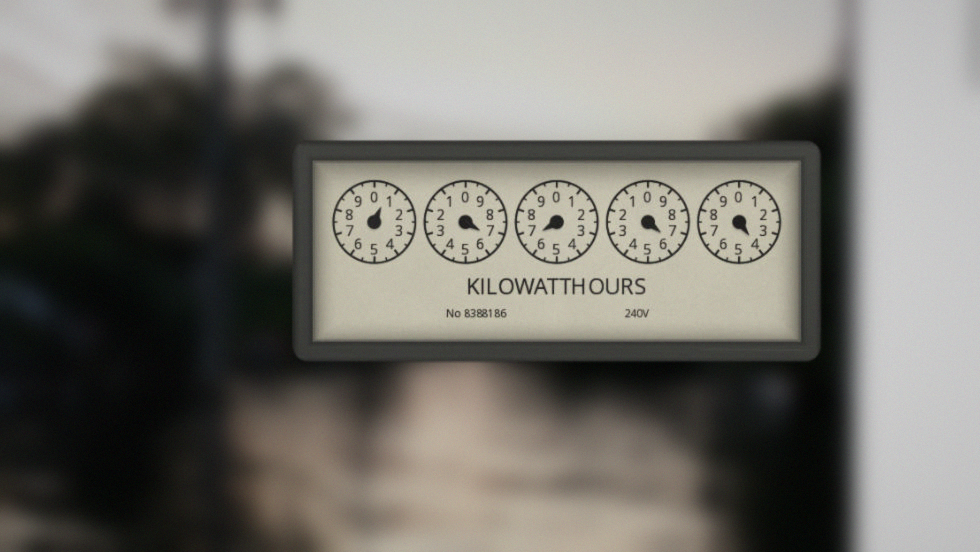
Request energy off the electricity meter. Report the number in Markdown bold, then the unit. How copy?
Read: **6664** kWh
